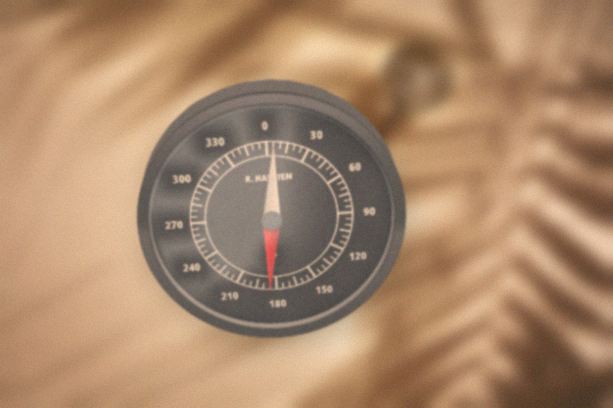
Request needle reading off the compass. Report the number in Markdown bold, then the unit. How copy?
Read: **185** °
